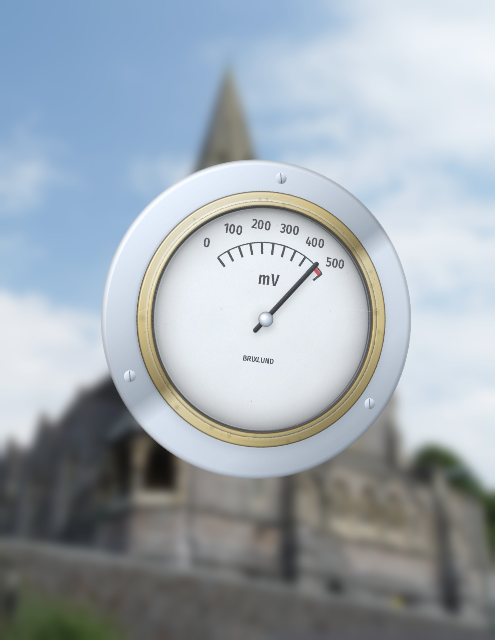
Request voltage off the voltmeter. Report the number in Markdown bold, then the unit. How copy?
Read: **450** mV
